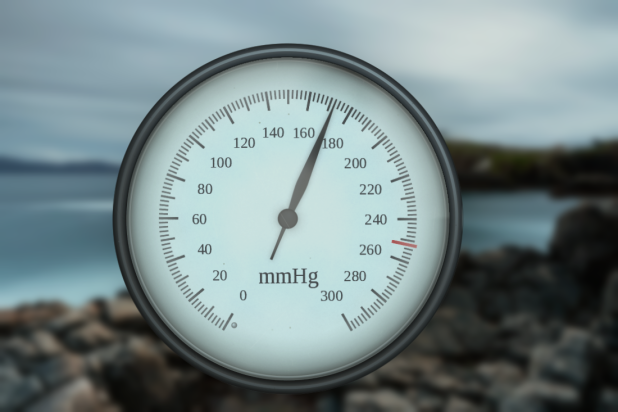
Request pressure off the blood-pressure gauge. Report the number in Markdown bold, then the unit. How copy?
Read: **172** mmHg
